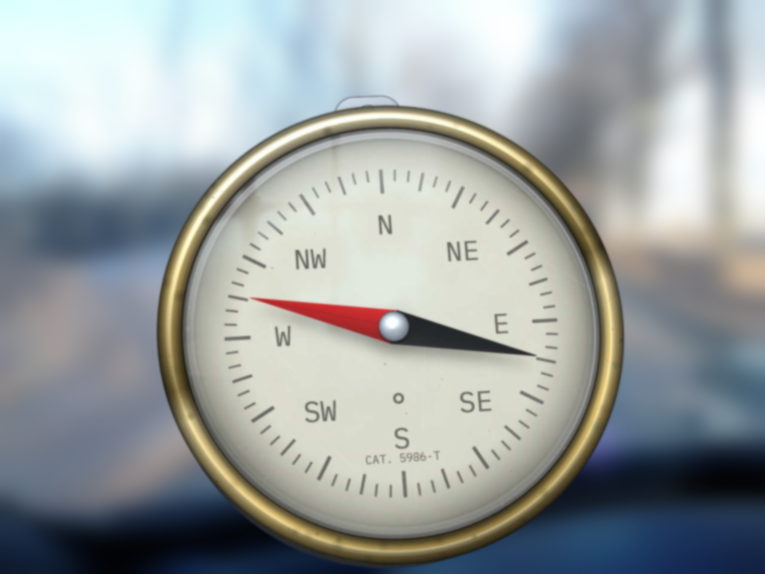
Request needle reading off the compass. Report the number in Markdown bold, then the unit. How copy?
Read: **285** °
